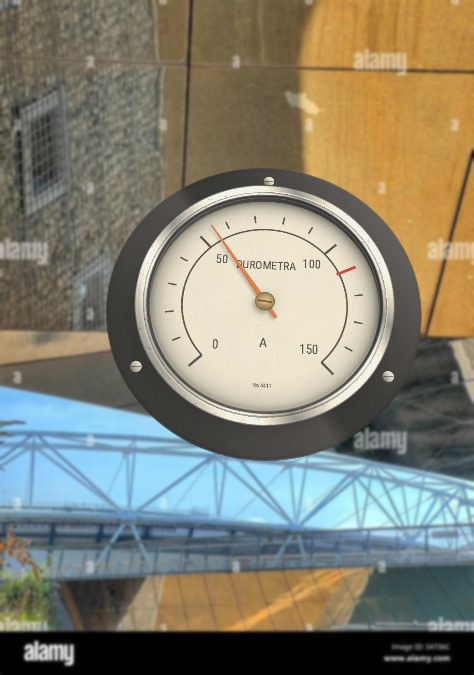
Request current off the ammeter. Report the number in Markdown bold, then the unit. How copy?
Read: **55** A
